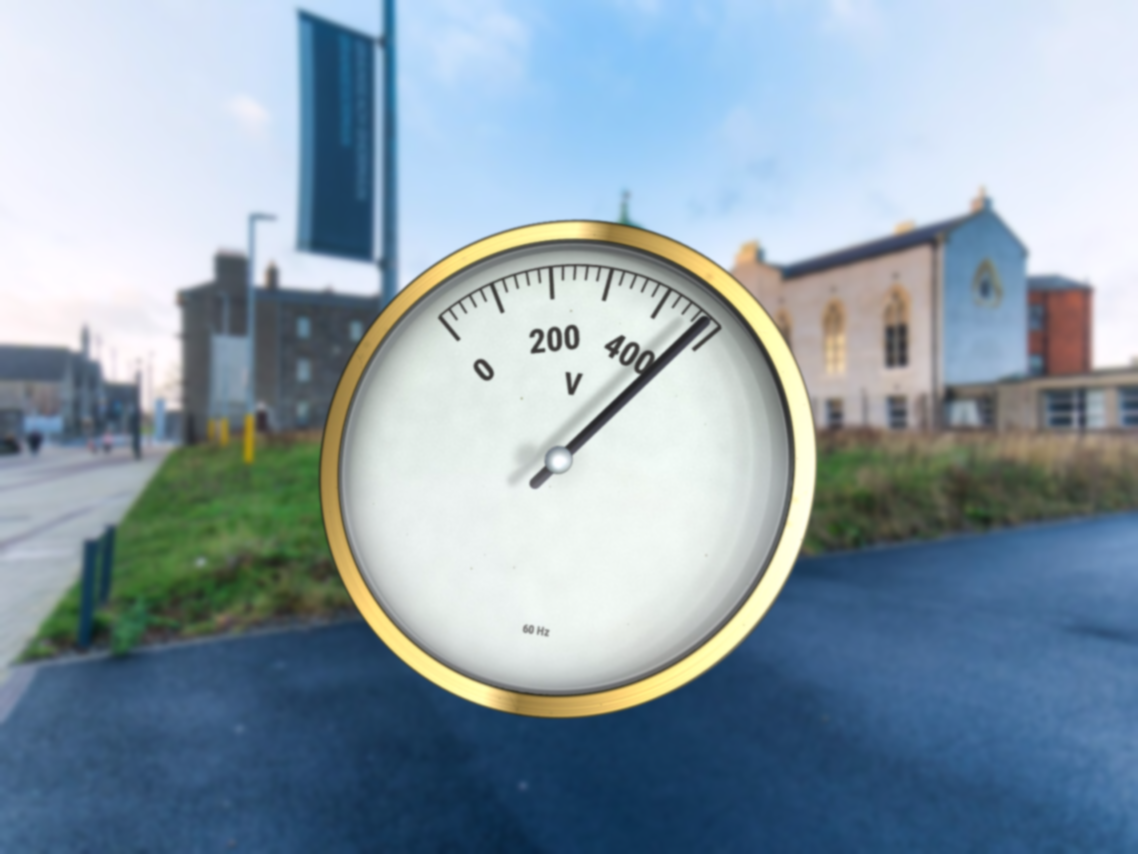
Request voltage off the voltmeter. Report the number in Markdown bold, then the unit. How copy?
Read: **480** V
